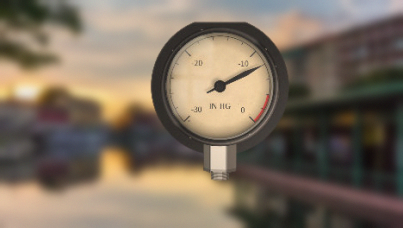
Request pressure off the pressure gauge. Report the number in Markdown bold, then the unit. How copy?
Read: **-8** inHg
